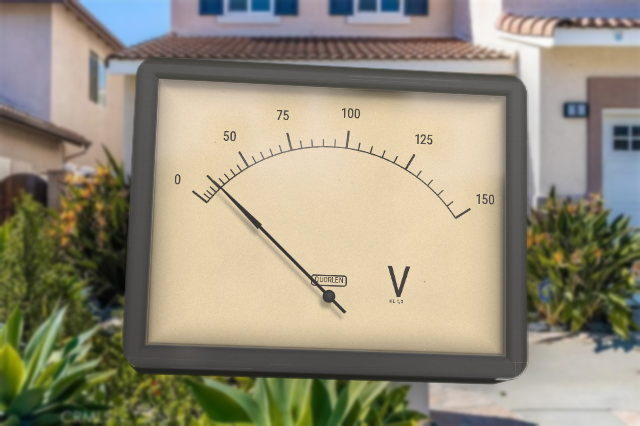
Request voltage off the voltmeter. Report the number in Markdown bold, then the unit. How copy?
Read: **25** V
